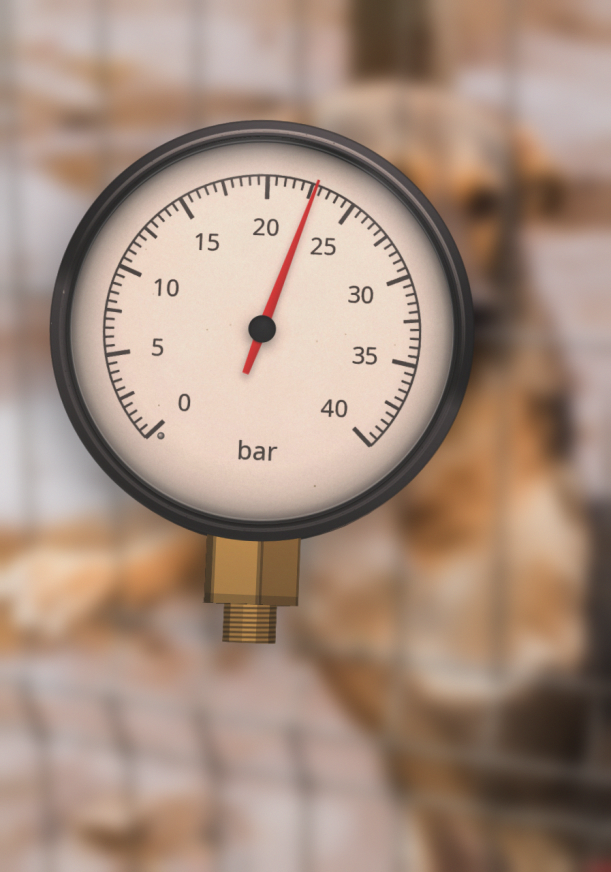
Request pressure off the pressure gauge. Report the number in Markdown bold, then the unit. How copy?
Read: **22.75** bar
